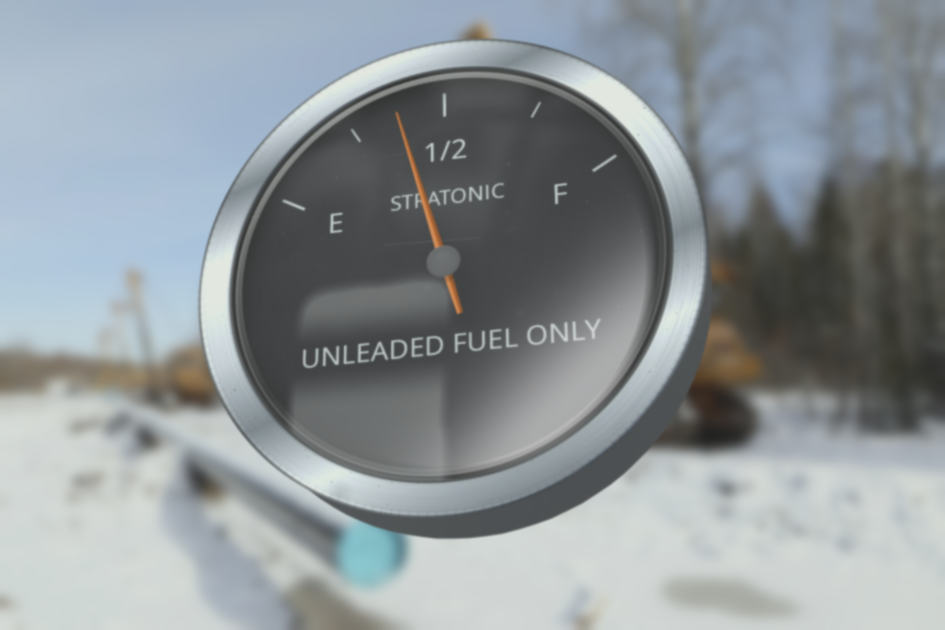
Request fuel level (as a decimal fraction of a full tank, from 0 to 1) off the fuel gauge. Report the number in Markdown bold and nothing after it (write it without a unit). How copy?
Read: **0.375**
